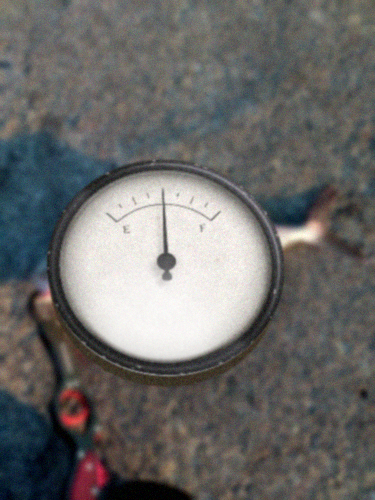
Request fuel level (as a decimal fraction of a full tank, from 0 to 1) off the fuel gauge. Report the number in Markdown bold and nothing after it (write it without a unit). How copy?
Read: **0.5**
